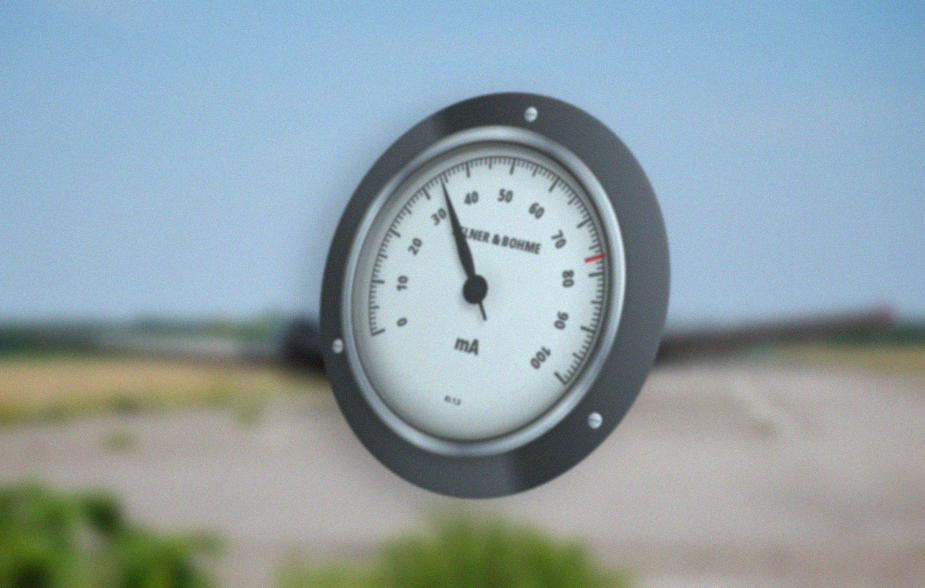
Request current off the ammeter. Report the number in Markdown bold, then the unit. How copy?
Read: **35** mA
